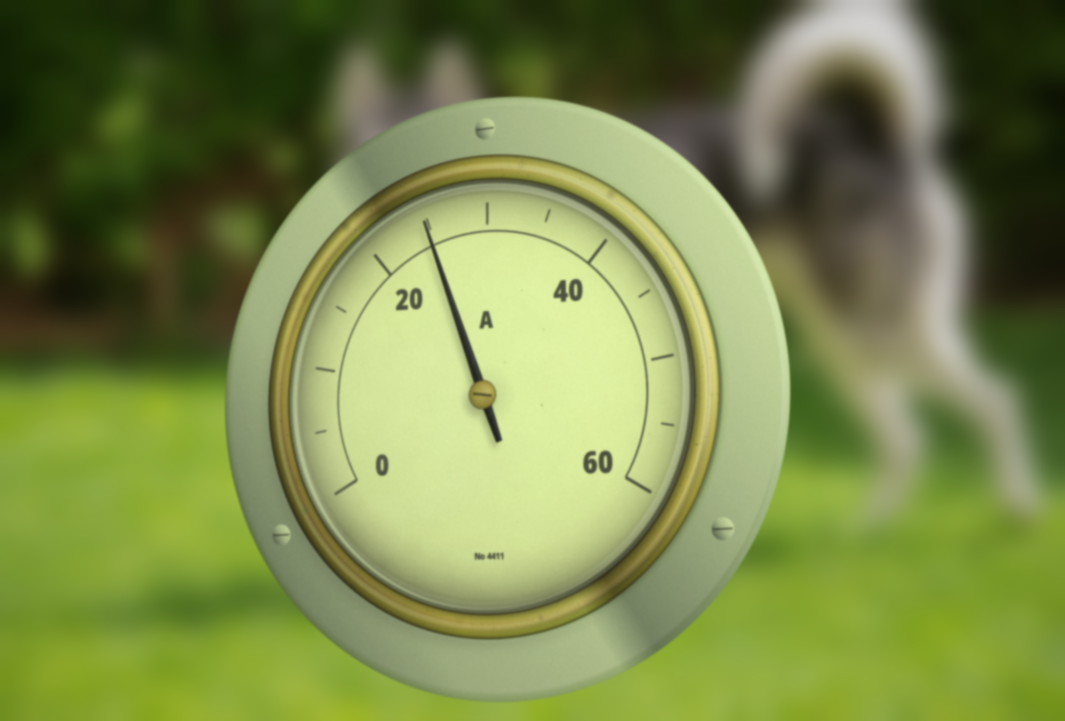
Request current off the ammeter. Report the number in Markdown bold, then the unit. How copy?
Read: **25** A
